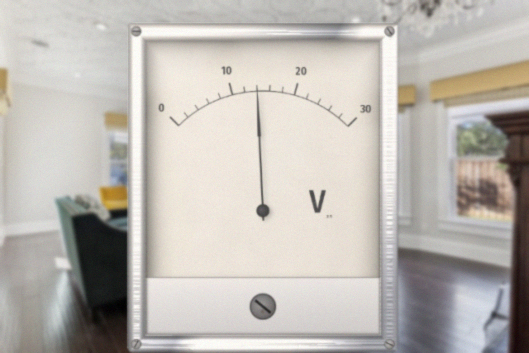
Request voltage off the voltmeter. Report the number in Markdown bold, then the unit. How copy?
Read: **14** V
